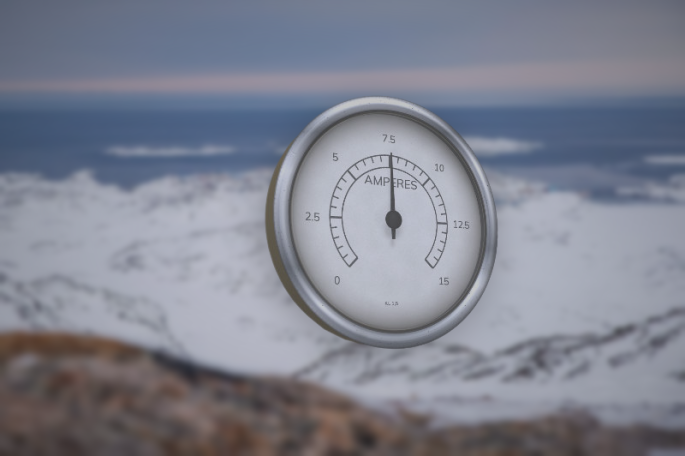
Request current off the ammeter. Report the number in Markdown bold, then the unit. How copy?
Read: **7.5** A
